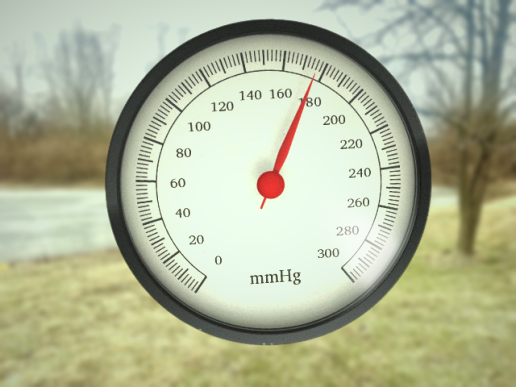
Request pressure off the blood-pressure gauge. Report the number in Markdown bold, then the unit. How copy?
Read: **176** mmHg
